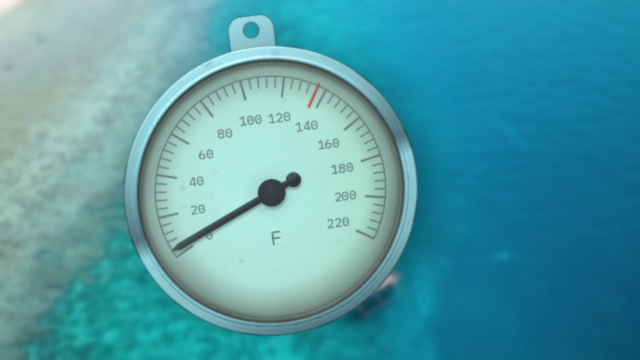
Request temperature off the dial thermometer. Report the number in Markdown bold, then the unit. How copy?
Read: **4** °F
